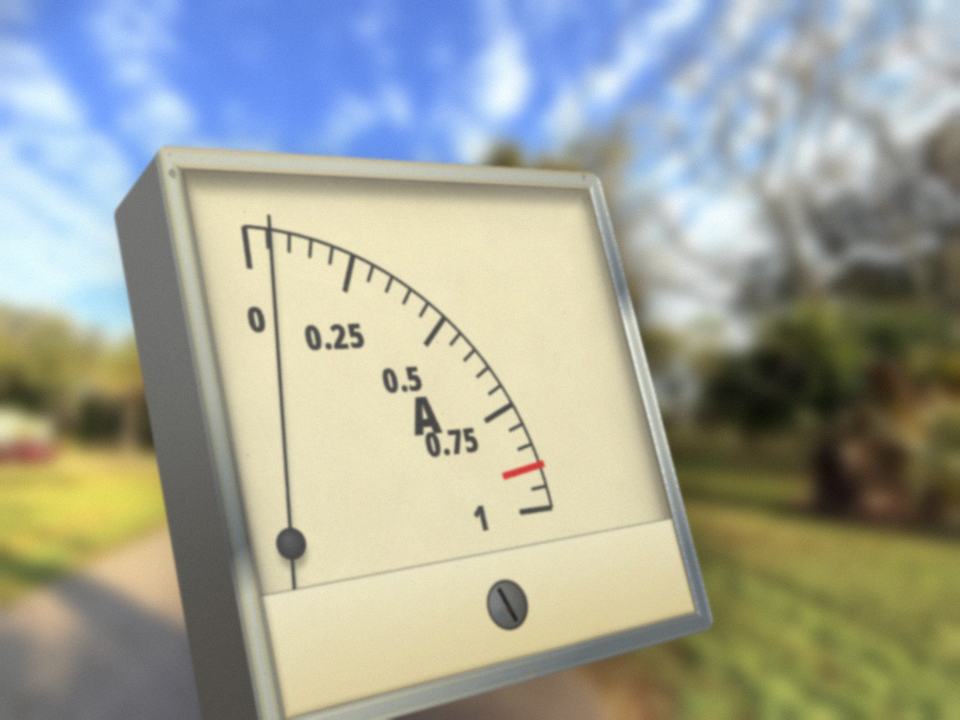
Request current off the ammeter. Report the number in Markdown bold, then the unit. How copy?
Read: **0.05** A
